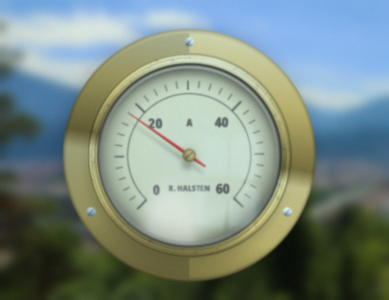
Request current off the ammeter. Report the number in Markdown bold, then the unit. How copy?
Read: **18** A
